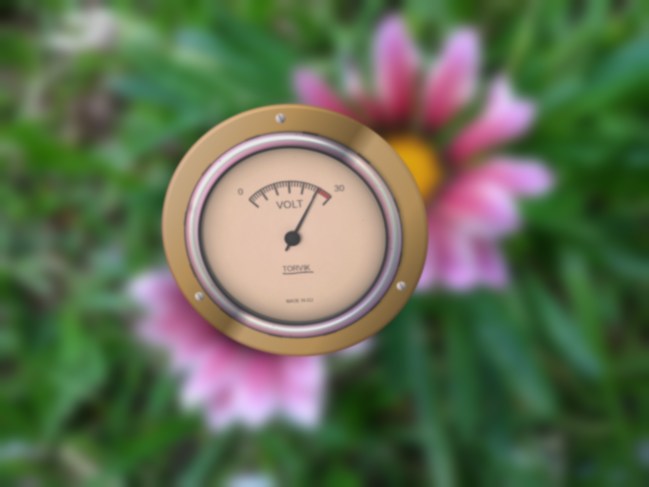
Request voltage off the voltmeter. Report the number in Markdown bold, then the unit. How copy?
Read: **25** V
